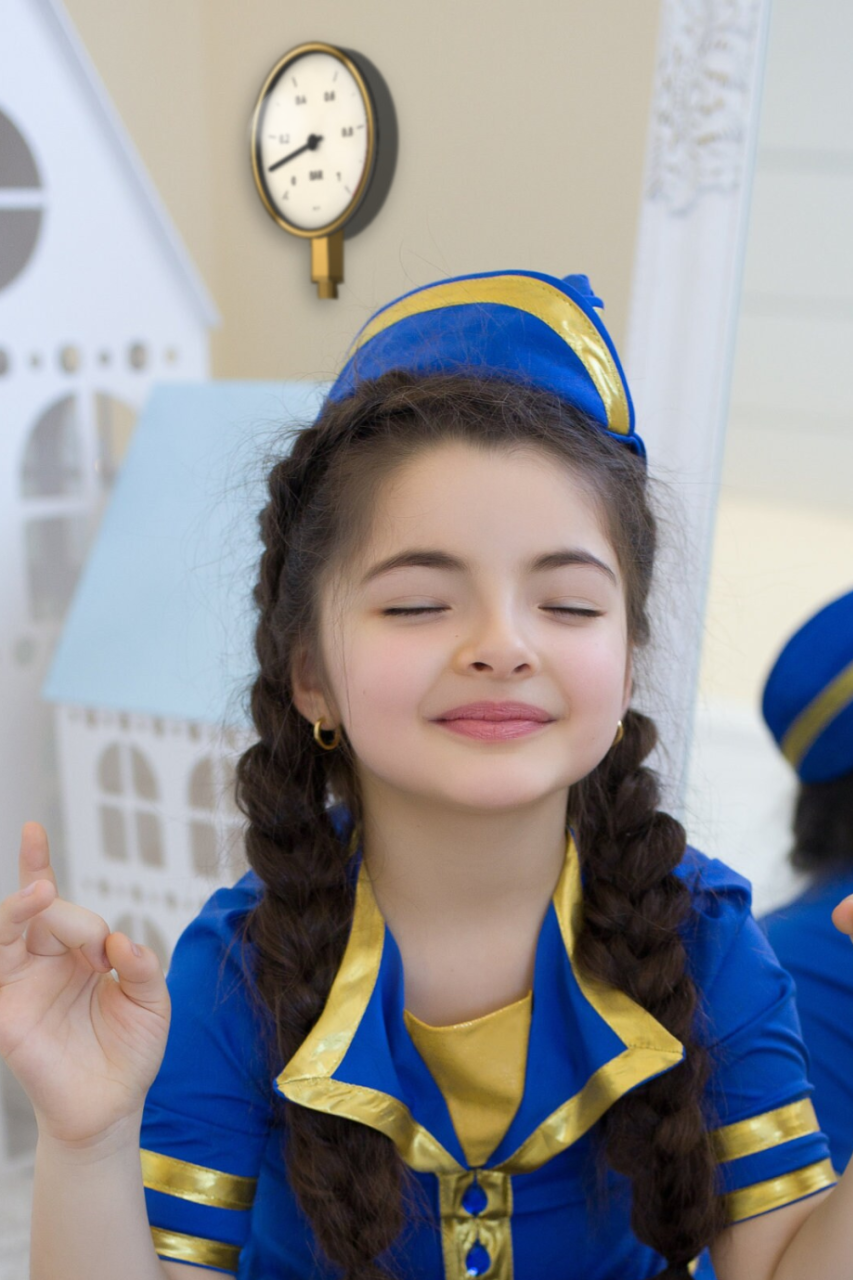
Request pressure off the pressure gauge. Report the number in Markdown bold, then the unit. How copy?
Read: **0.1** bar
